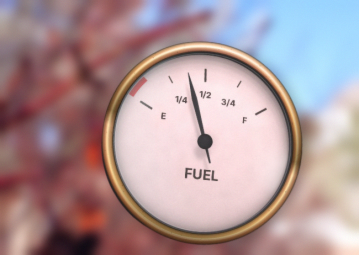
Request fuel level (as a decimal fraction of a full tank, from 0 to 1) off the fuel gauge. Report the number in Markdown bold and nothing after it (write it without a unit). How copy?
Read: **0.375**
